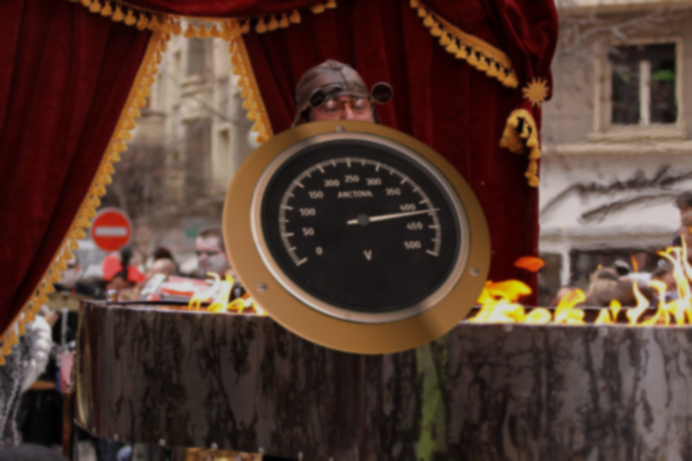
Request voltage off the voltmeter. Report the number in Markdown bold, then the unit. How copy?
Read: **425** V
